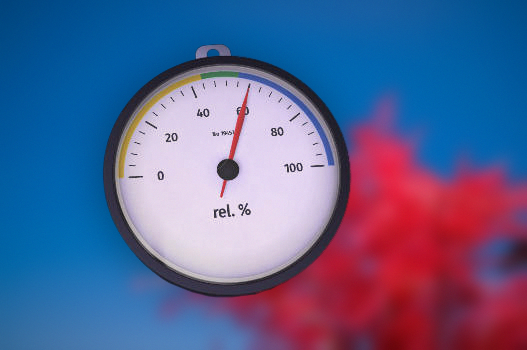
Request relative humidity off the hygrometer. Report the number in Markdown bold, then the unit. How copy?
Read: **60** %
